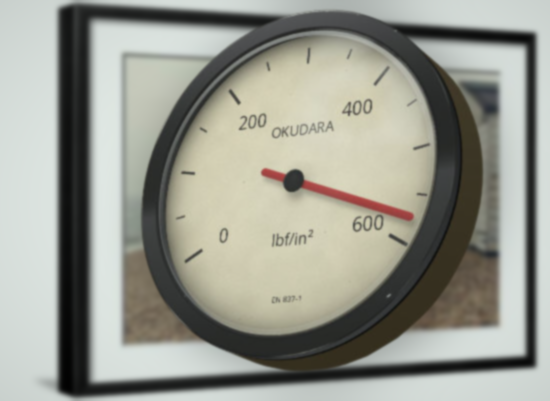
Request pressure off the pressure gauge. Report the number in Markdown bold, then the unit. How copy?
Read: **575** psi
